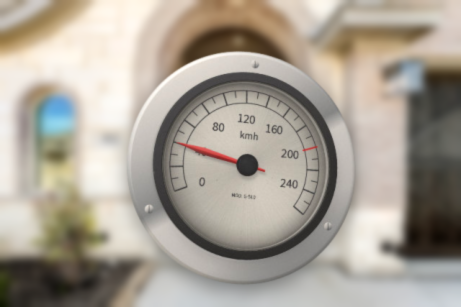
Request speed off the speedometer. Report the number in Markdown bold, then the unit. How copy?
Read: **40** km/h
